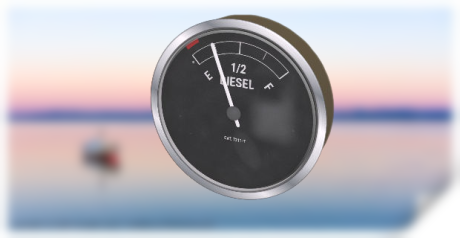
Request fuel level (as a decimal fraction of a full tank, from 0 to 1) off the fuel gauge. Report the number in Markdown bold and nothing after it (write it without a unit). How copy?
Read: **0.25**
